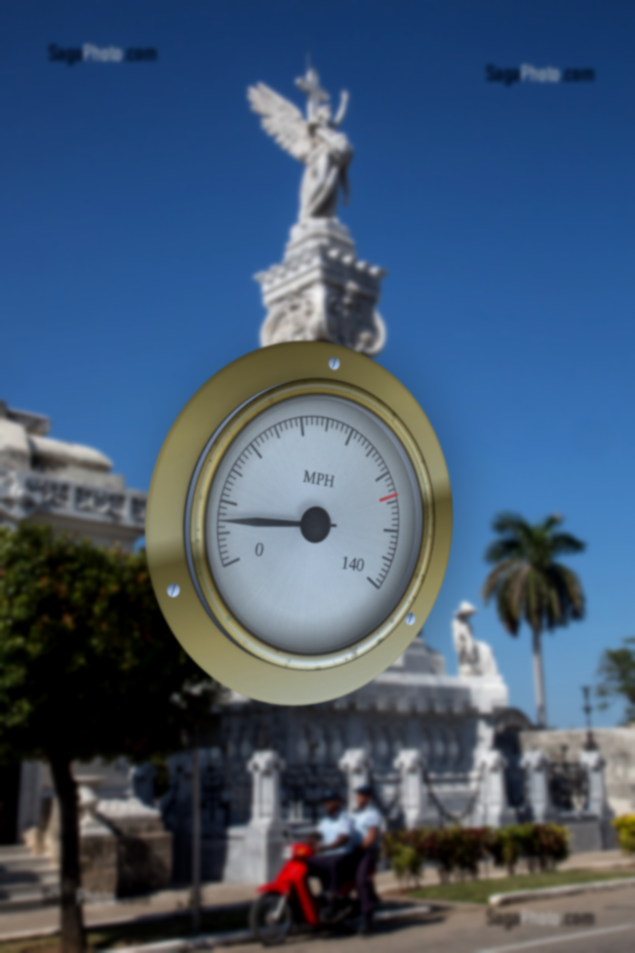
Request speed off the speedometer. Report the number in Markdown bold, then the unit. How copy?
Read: **14** mph
